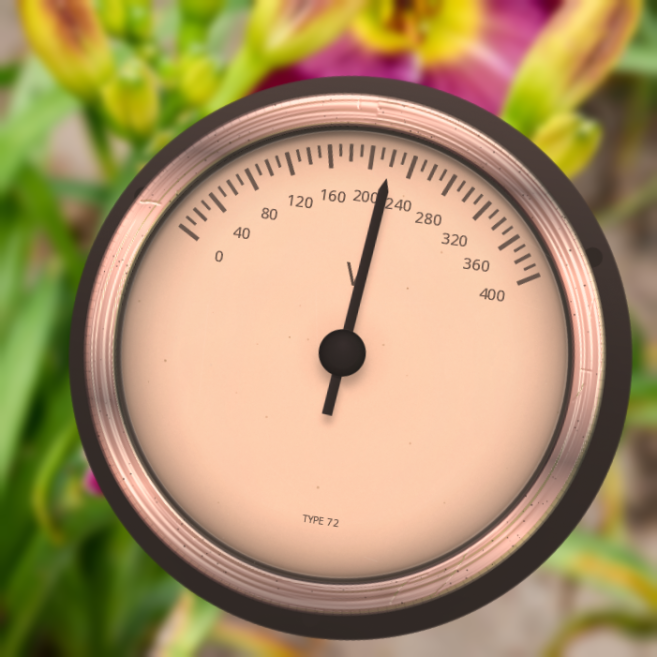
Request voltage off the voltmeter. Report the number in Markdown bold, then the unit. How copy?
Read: **220** V
